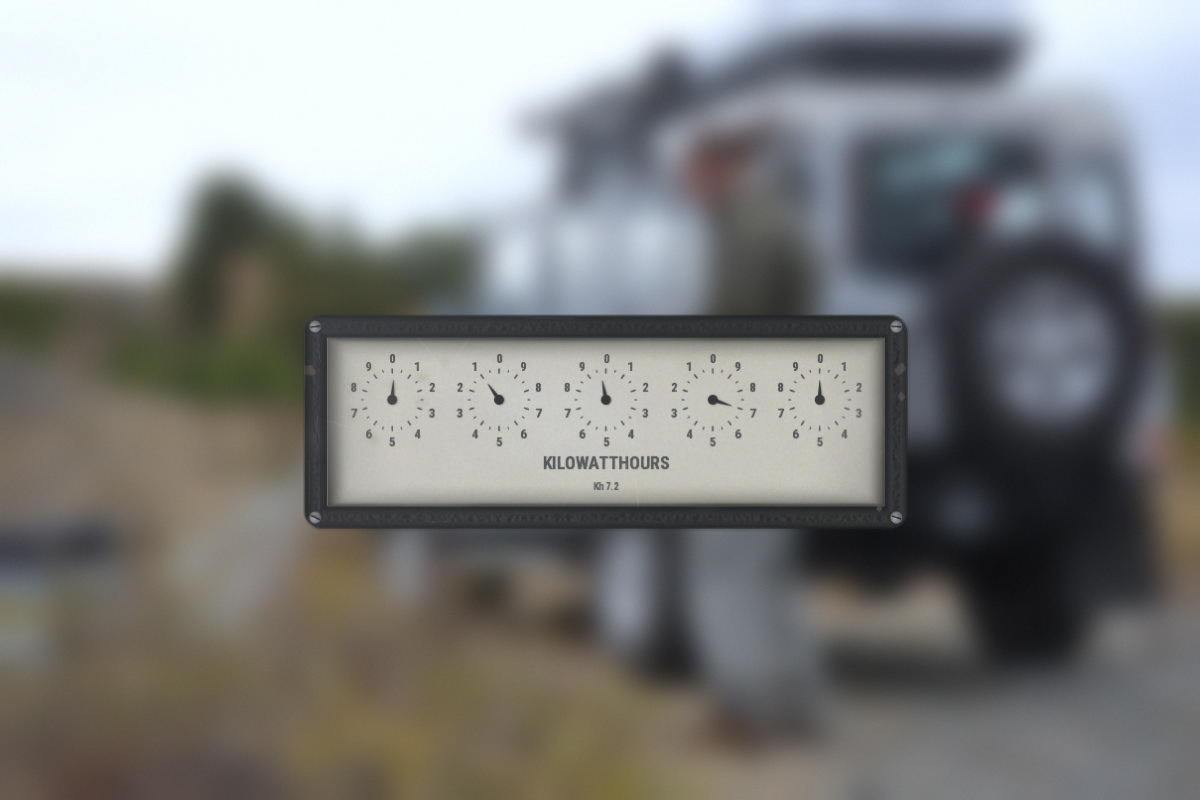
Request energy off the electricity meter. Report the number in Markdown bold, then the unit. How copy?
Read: **970** kWh
